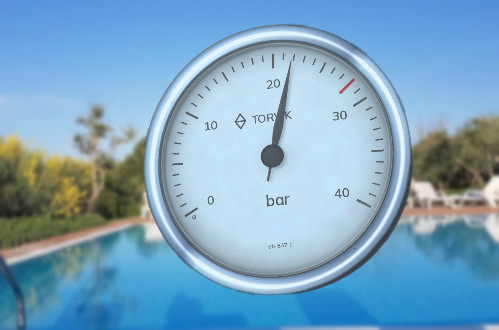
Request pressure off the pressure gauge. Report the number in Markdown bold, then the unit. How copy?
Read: **22** bar
